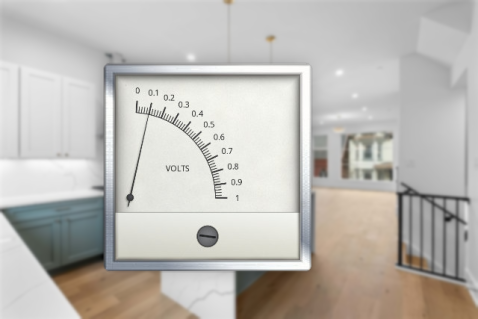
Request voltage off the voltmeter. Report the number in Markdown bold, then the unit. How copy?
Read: **0.1** V
